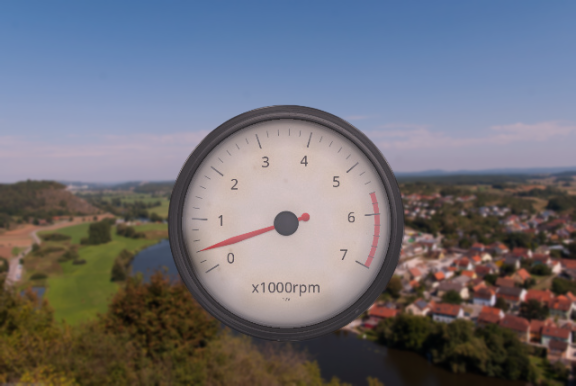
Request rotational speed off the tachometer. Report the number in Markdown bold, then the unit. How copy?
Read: **400** rpm
